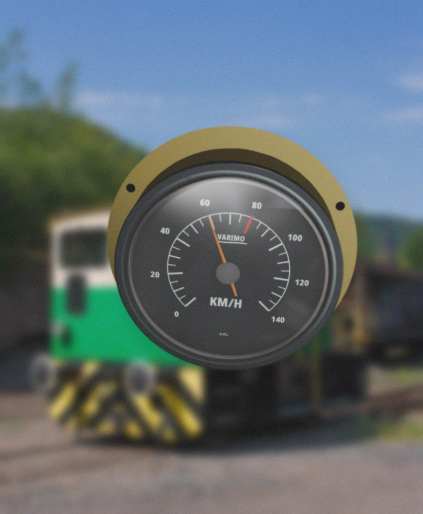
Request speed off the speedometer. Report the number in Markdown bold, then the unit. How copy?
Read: **60** km/h
